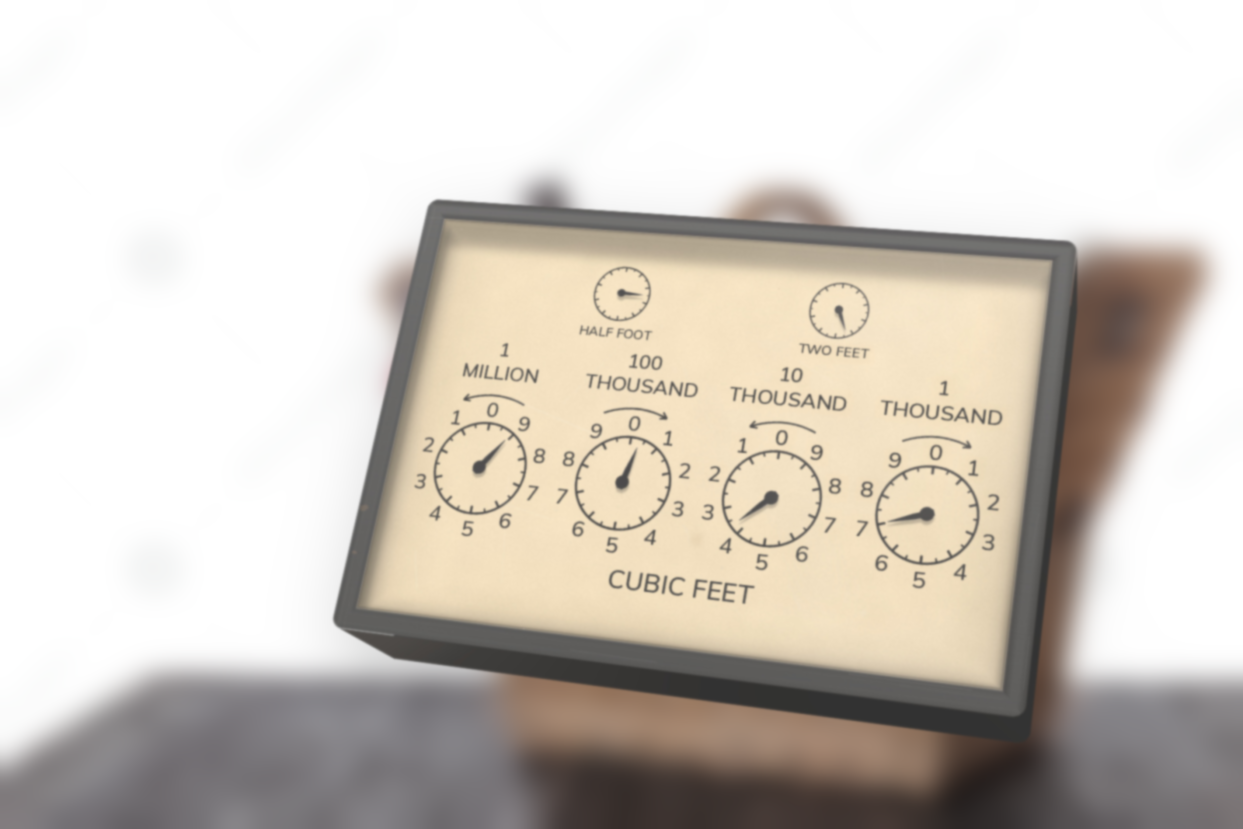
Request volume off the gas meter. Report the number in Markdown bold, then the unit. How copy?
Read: **903700** ft³
